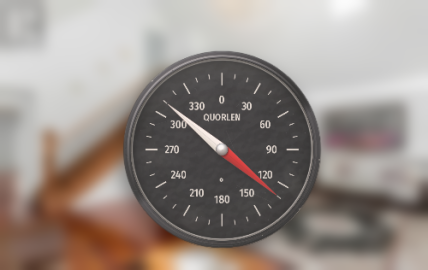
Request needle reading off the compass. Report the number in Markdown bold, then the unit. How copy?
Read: **130** °
